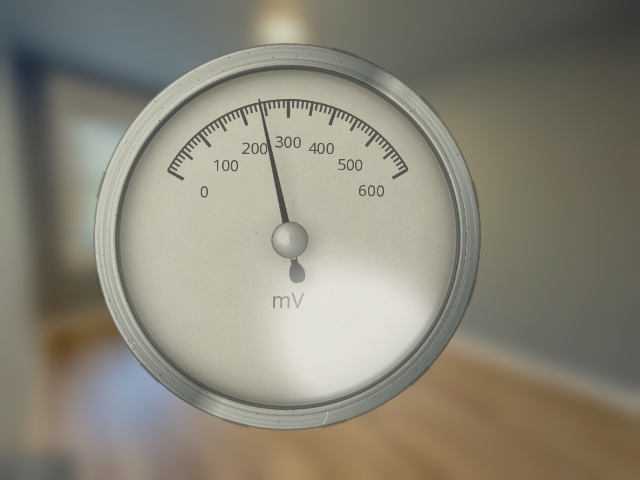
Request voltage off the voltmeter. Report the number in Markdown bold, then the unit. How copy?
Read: **240** mV
